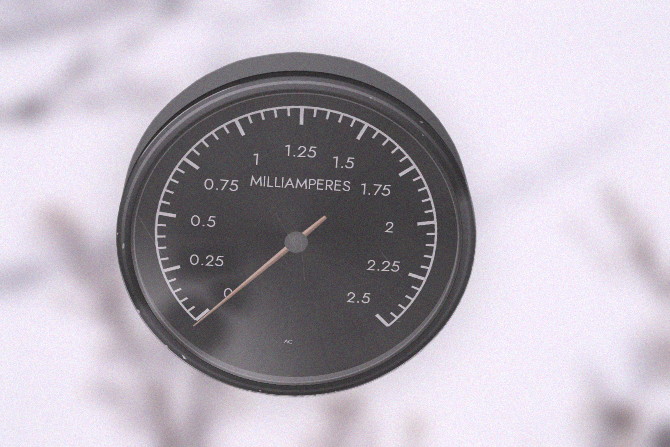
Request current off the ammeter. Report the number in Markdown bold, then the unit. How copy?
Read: **0** mA
